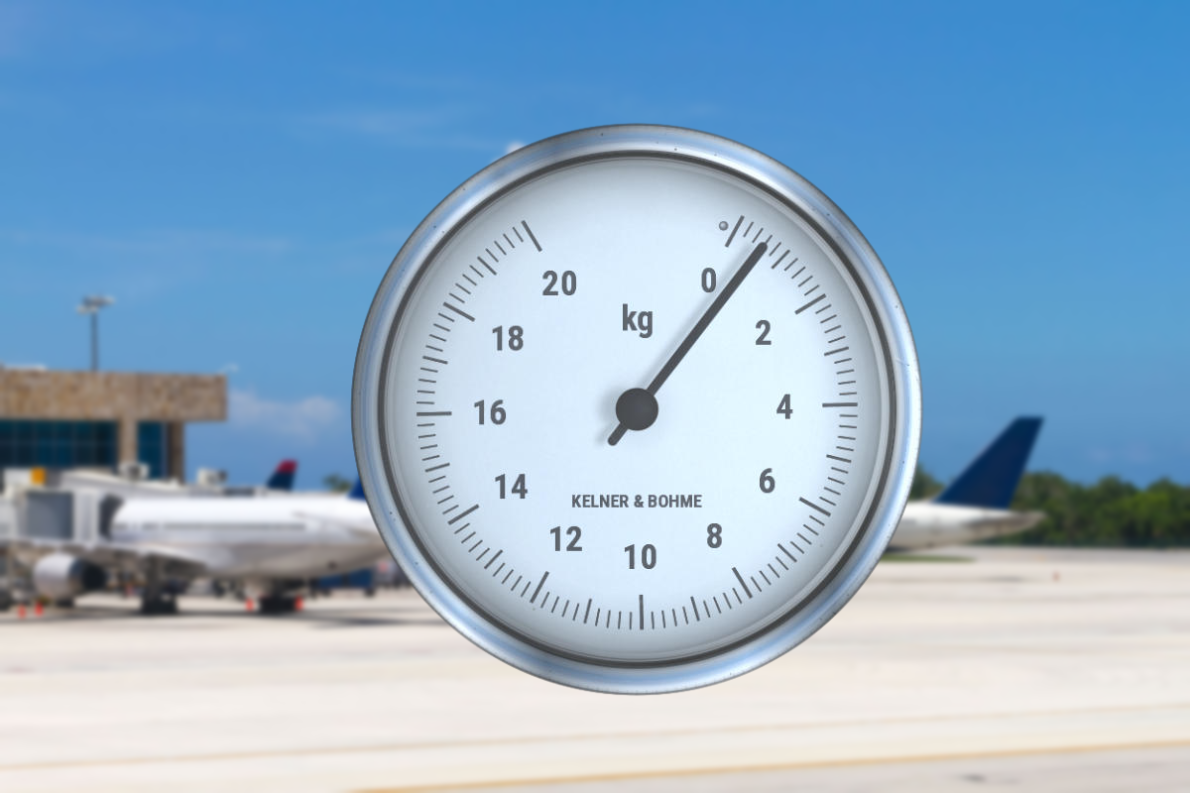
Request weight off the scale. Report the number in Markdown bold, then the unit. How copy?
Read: **0.6** kg
